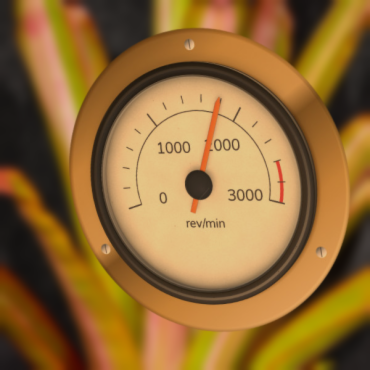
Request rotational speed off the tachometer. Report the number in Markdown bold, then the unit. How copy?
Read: **1800** rpm
